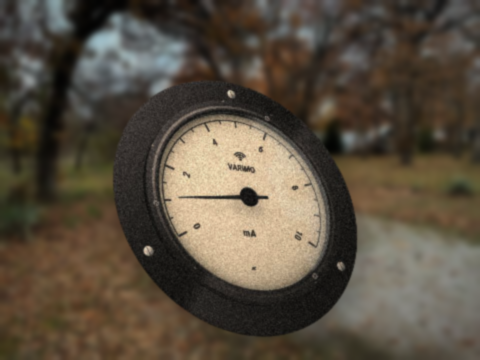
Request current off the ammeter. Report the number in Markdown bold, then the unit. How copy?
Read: **1** mA
